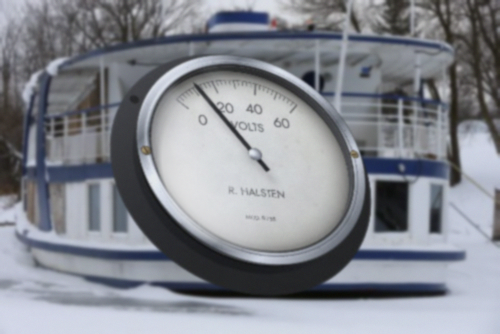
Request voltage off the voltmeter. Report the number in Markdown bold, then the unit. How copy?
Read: **10** V
